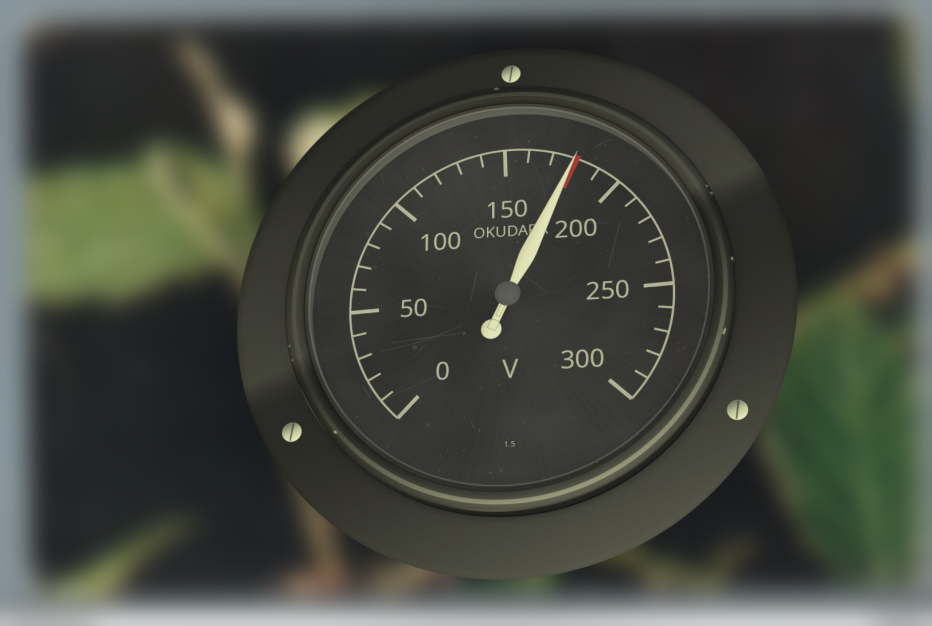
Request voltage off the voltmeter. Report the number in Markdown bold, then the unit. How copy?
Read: **180** V
